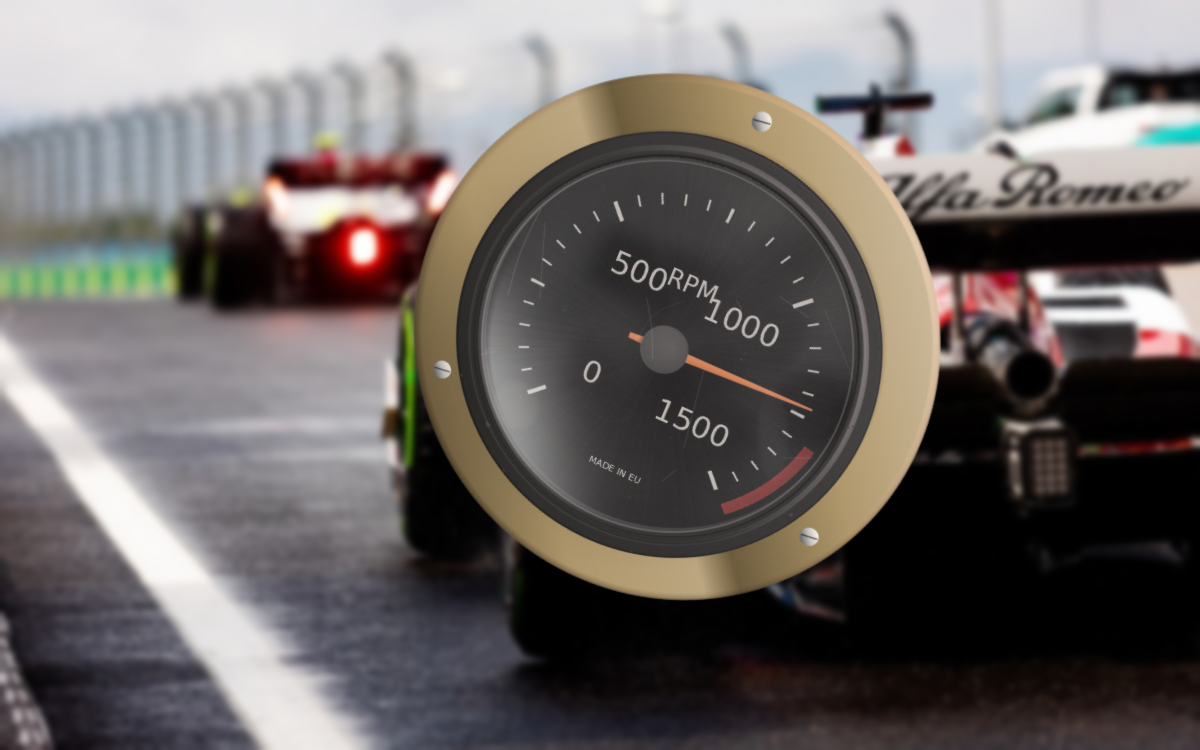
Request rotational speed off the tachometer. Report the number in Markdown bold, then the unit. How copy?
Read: **1225** rpm
